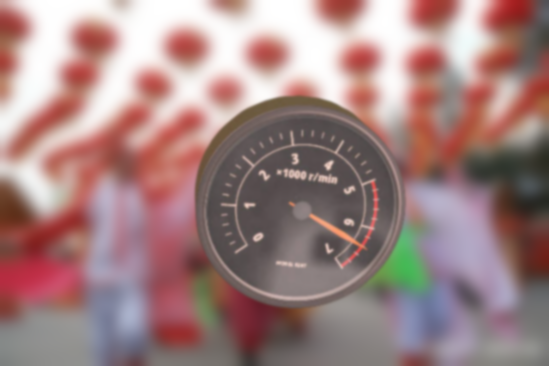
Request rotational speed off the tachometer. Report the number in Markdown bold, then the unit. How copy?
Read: **6400** rpm
